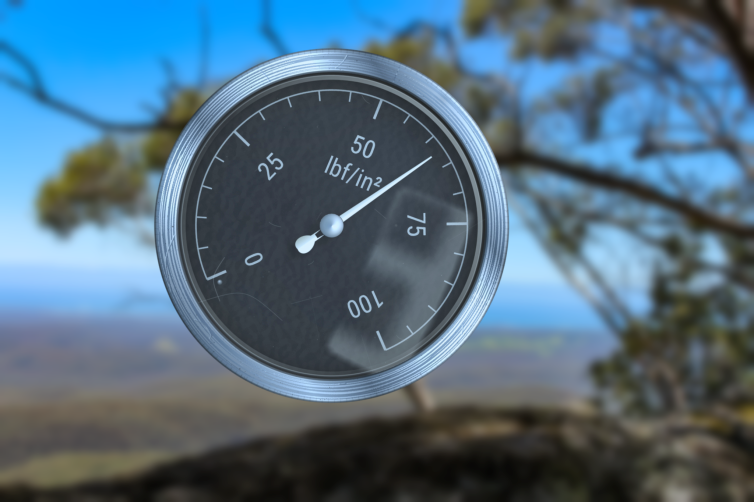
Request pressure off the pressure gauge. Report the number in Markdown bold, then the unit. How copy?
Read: **62.5** psi
